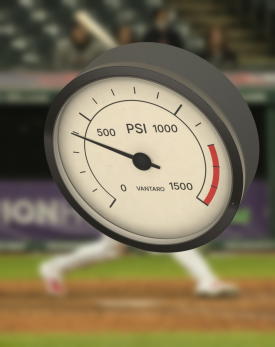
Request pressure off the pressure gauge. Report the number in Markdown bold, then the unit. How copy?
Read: **400** psi
